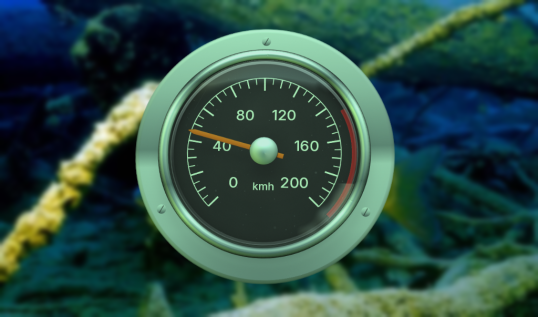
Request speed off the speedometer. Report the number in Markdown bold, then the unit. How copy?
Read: **45** km/h
